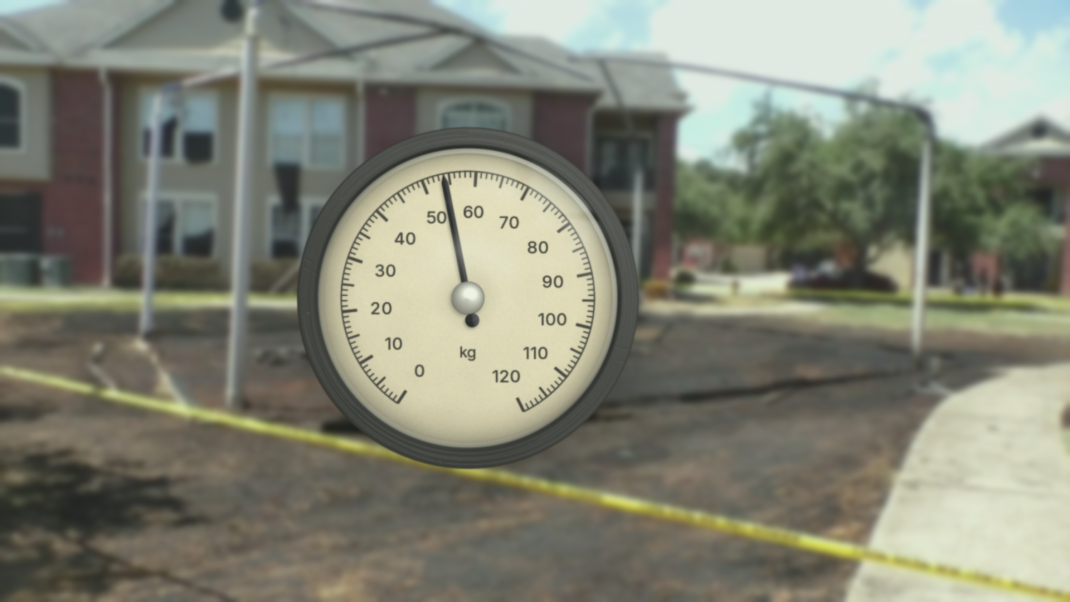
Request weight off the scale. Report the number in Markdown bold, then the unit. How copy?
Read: **54** kg
